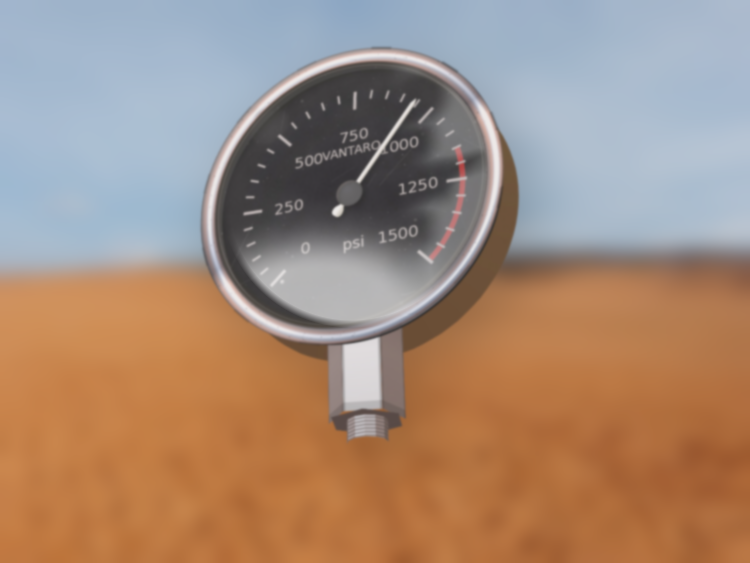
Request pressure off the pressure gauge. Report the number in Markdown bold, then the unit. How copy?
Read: **950** psi
